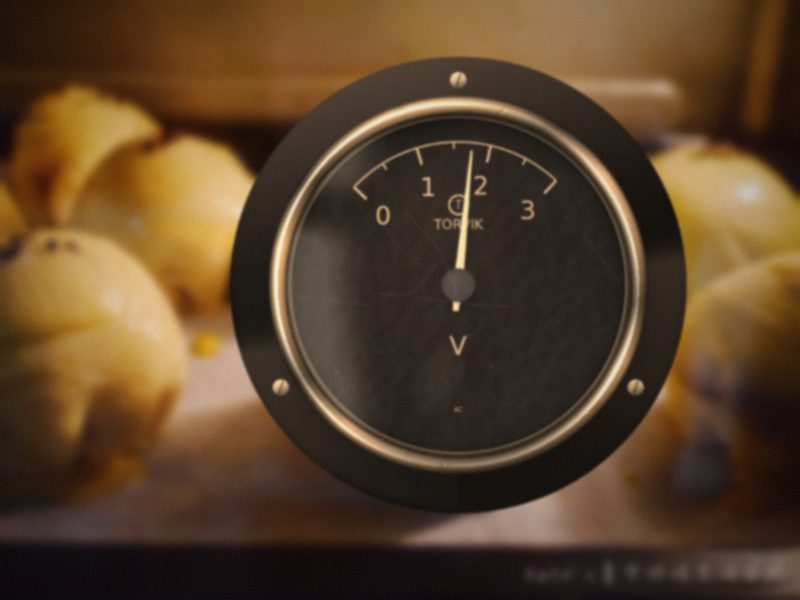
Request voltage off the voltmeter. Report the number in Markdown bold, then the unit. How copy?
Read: **1.75** V
